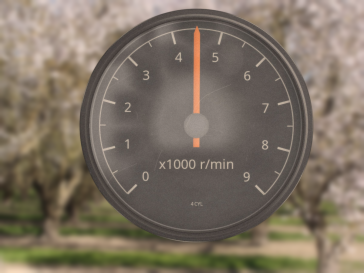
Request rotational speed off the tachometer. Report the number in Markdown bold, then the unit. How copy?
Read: **4500** rpm
